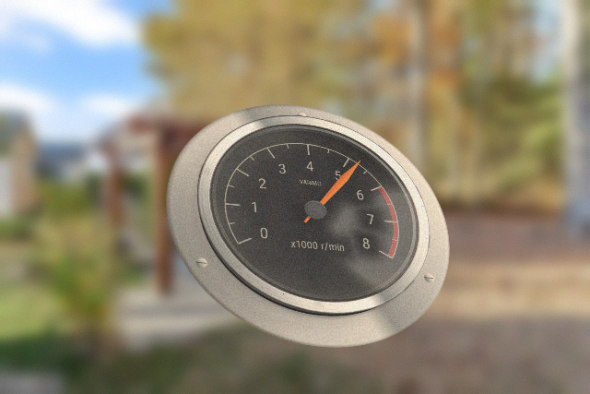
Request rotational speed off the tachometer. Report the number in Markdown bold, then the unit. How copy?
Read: **5250** rpm
